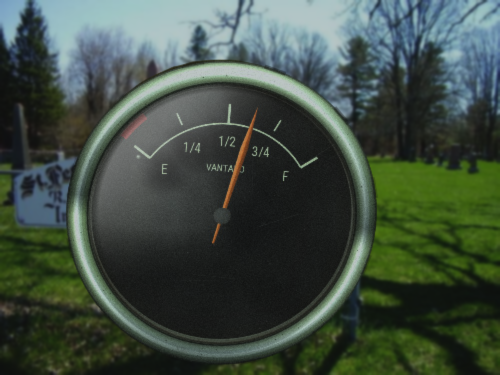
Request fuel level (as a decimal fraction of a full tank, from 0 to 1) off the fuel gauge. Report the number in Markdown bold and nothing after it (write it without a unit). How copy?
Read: **0.625**
